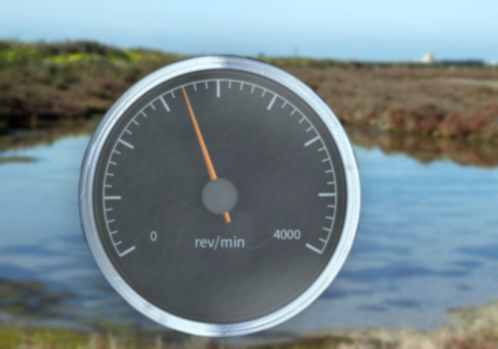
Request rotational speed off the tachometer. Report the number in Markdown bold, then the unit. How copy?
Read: **1700** rpm
